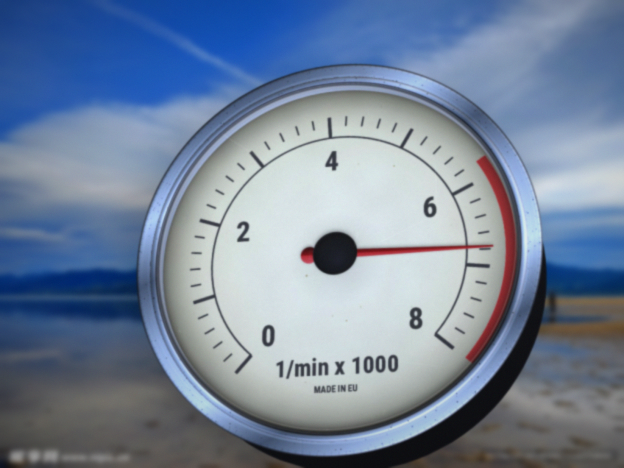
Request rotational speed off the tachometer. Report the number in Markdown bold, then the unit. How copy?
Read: **6800** rpm
